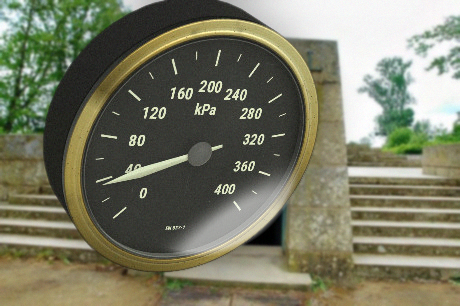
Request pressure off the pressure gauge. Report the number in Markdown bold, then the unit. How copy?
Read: **40** kPa
